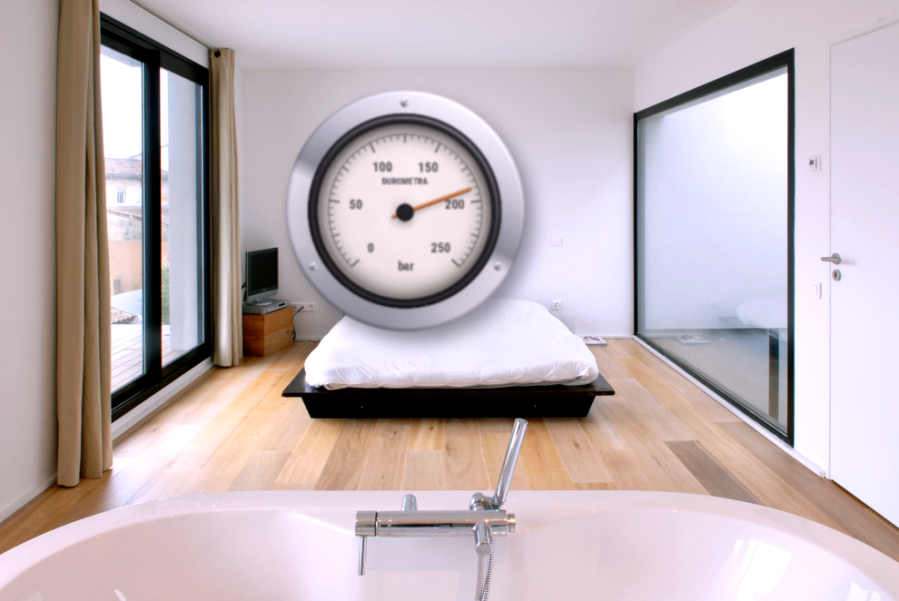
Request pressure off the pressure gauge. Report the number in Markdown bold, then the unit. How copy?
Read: **190** bar
